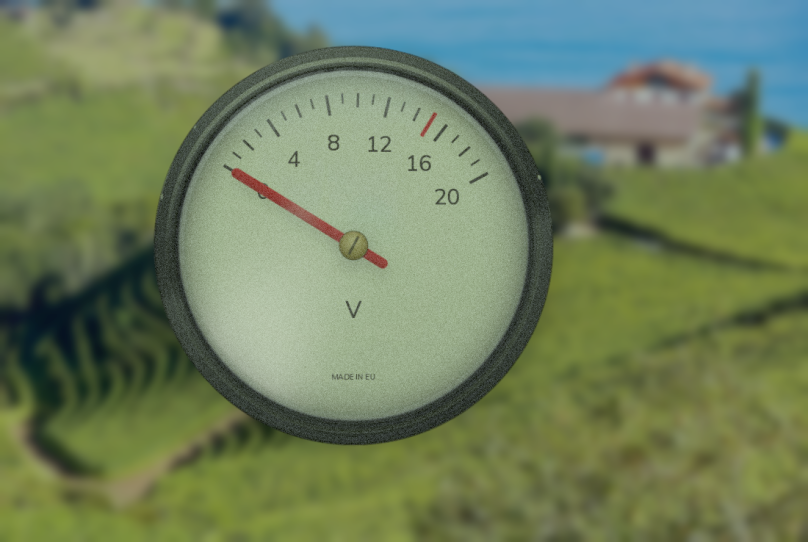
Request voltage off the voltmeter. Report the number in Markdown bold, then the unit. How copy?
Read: **0** V
